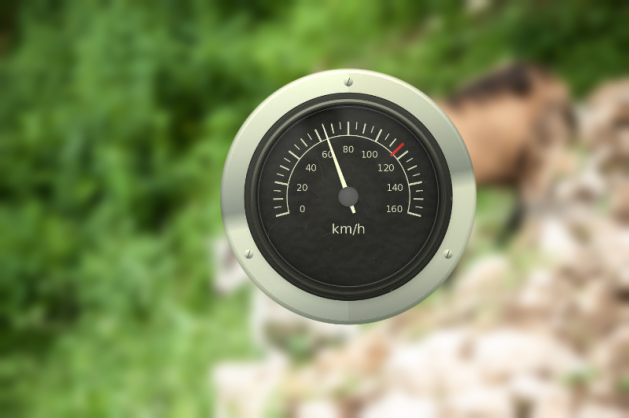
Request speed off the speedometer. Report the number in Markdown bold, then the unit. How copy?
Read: **65** km/h
